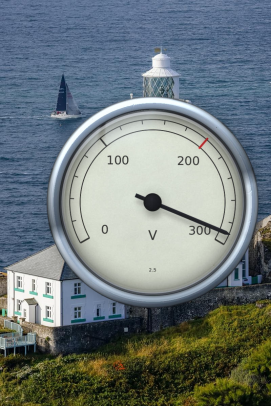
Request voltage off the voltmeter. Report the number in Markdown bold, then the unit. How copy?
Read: **290** V
